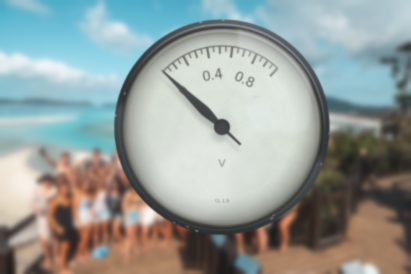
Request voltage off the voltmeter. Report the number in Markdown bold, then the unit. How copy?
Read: **0** V
